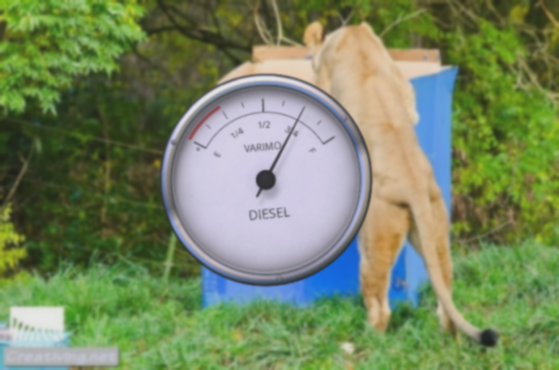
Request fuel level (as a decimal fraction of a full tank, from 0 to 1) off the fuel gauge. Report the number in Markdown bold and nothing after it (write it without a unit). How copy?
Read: **0.75**
